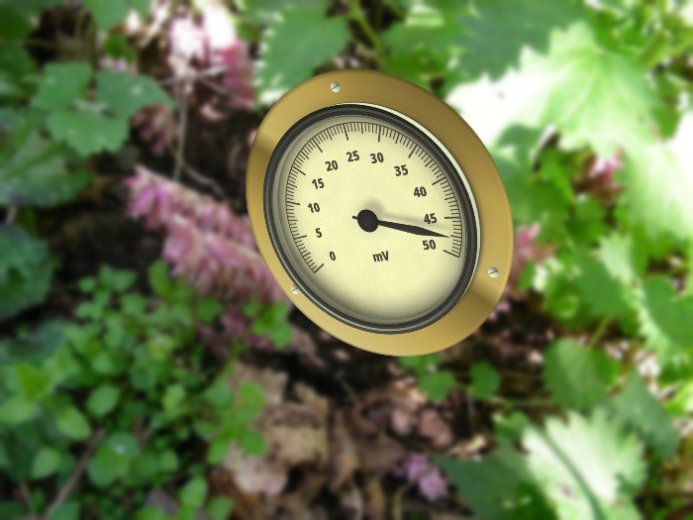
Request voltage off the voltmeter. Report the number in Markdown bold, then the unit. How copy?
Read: **47.5** mV
